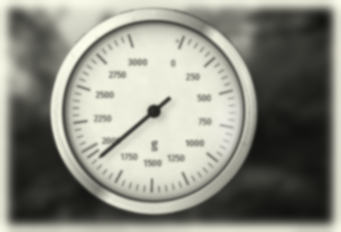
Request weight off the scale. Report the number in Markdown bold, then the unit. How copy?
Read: **1950** g
